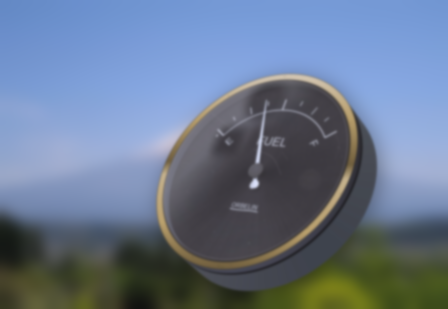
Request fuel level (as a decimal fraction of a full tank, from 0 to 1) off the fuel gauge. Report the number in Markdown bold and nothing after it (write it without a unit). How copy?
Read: **0.375**
